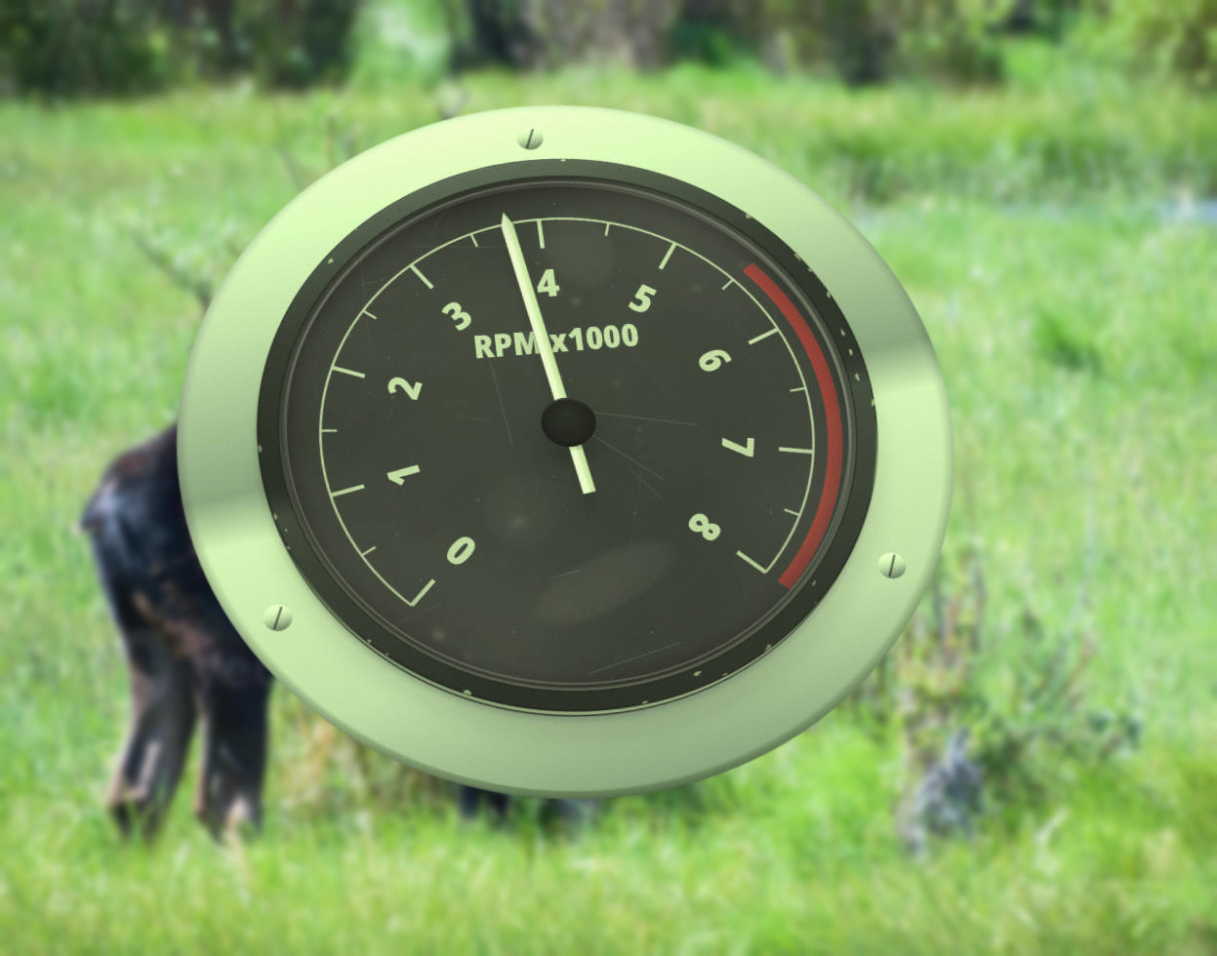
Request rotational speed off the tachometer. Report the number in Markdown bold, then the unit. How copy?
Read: **3750** rpm
